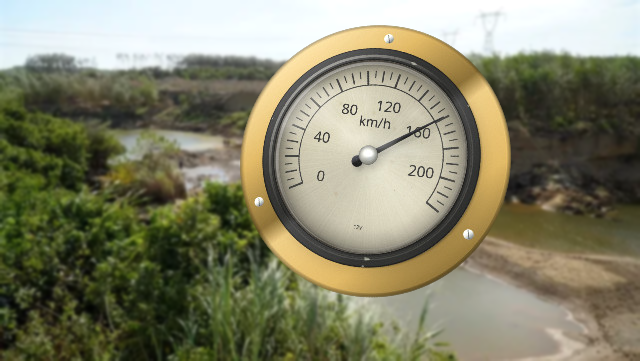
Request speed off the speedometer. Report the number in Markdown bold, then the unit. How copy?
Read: **160** km/h
